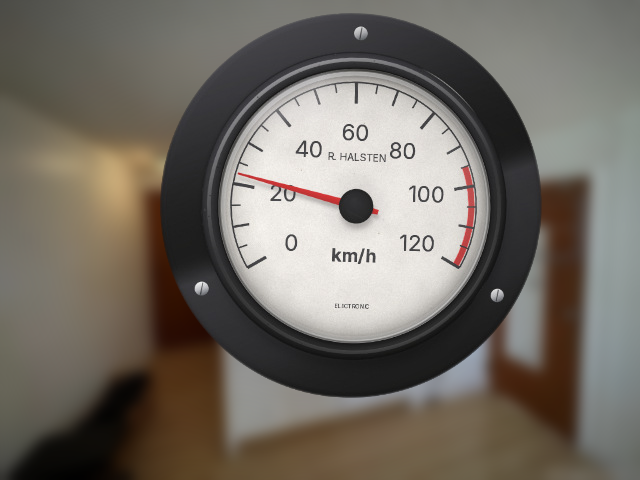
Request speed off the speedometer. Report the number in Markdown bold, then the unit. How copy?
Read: **22.5** km/h
